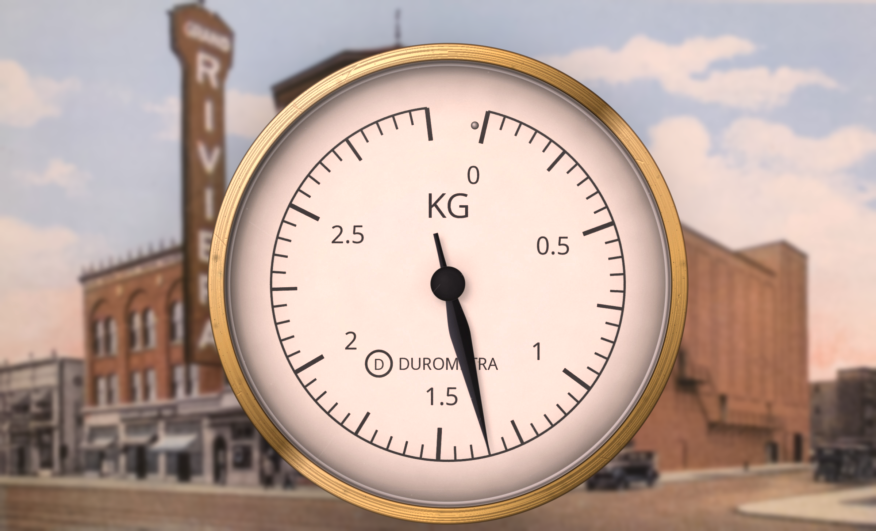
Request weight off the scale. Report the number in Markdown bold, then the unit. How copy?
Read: **1.35** kg
